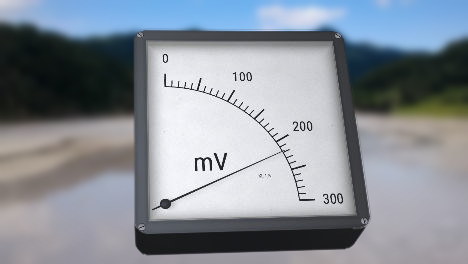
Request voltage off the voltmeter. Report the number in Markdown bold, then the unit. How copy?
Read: **220** mV
